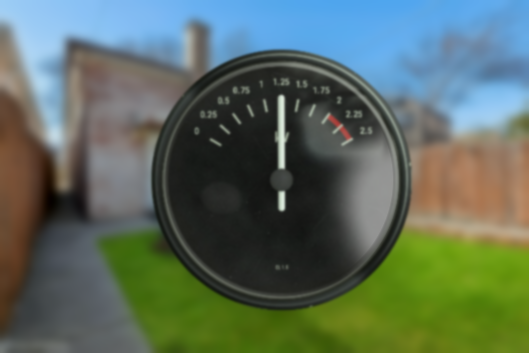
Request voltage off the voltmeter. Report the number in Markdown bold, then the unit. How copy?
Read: **1.25** kV
